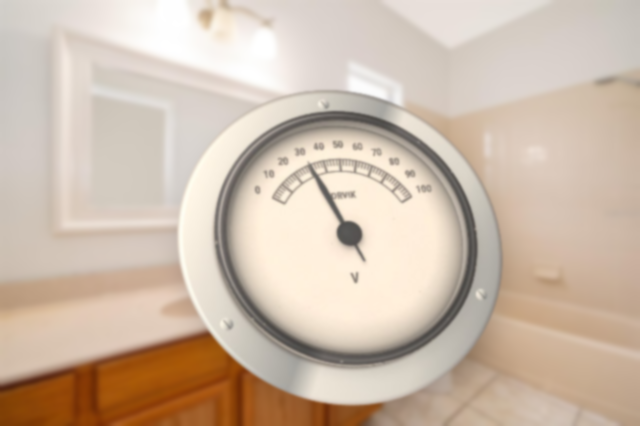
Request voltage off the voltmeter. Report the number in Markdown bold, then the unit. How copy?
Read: **30** V
